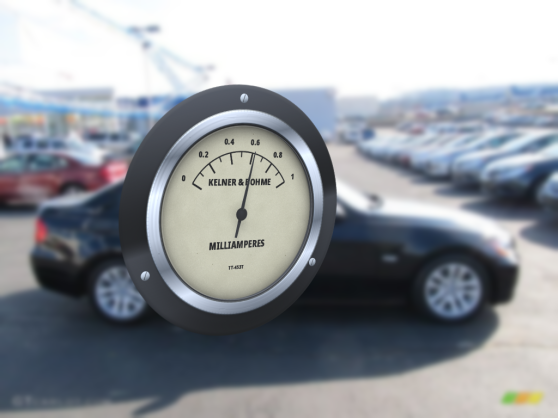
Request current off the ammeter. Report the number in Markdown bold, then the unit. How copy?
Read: **0.6** mA
